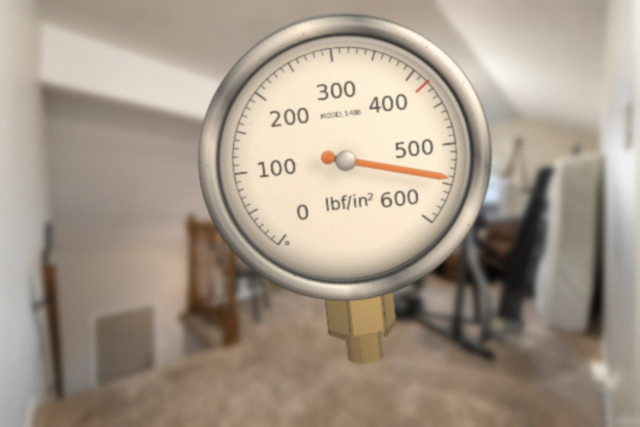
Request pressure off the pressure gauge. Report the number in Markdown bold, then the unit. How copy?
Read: **540** psi
